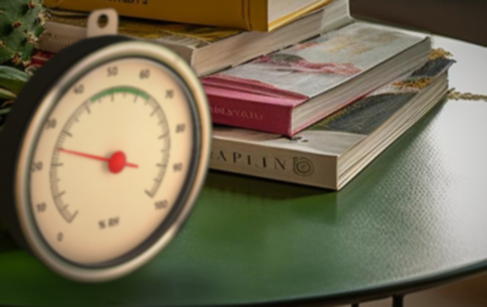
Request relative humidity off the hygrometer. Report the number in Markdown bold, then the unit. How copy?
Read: **25** %
